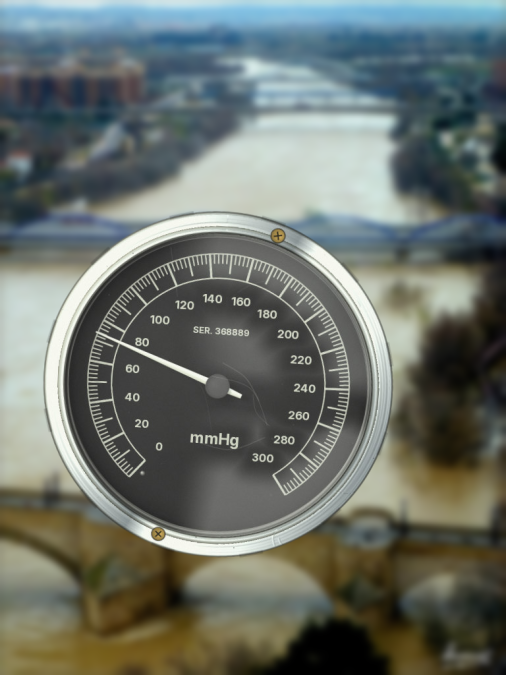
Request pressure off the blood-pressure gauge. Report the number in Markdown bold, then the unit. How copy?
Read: **74** mmHg
